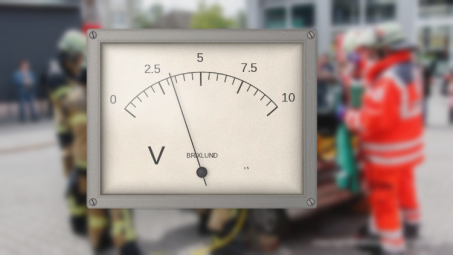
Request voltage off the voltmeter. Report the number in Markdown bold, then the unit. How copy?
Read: **3.25** V
